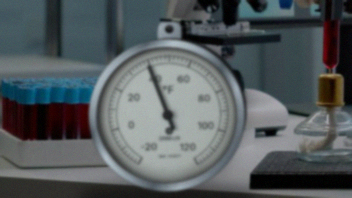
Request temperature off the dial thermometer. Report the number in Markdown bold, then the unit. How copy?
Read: **40** °F
